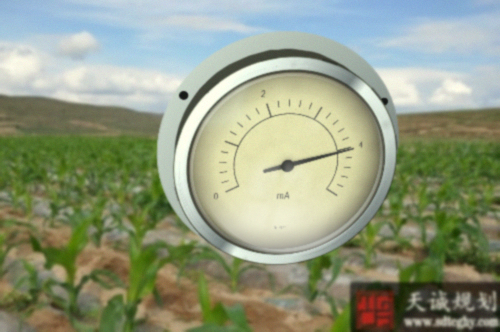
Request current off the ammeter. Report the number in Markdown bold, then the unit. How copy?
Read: **4** mA
